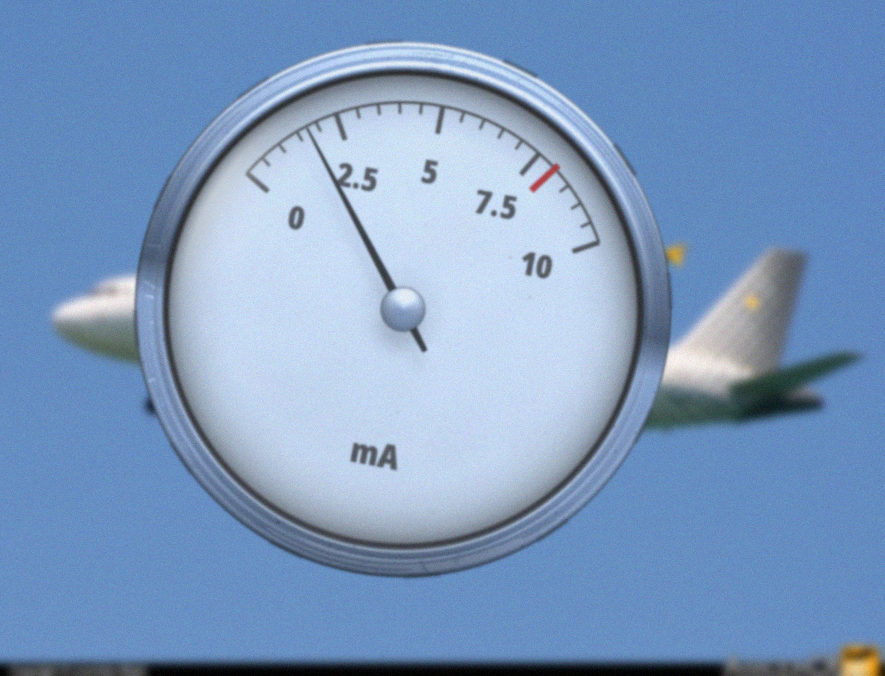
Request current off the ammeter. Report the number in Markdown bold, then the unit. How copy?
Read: **1.75** mA
